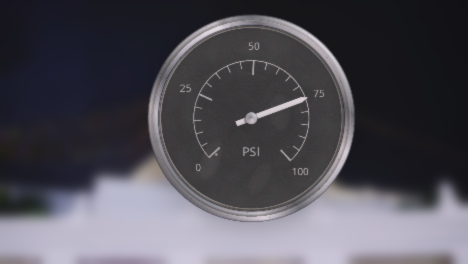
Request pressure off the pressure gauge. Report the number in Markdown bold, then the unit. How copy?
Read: **75** psi
